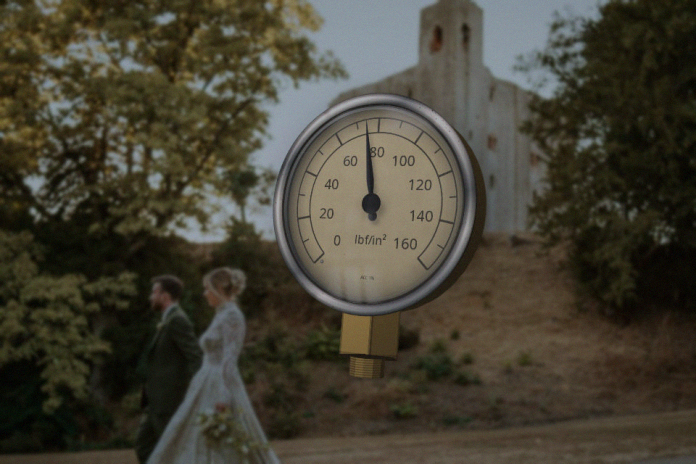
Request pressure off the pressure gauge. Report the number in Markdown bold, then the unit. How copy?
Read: **75** psi
